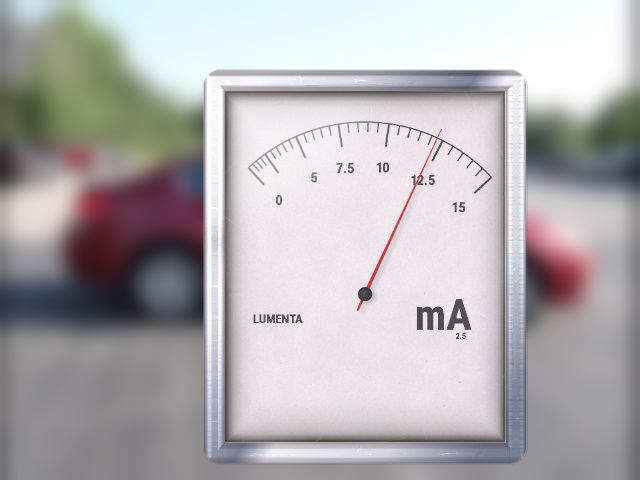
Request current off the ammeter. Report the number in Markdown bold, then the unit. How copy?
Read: **12.25** mA
